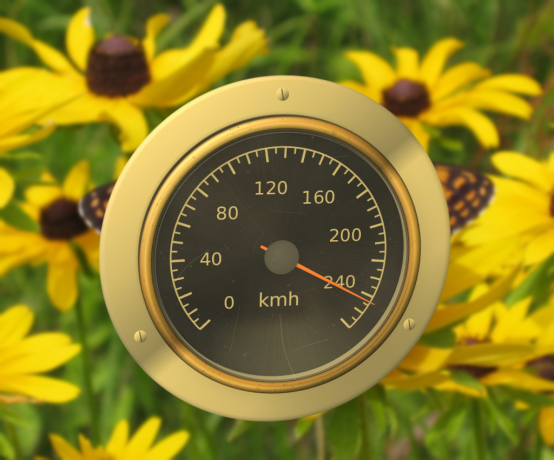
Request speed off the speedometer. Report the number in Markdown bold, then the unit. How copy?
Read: **242.5** km/h
